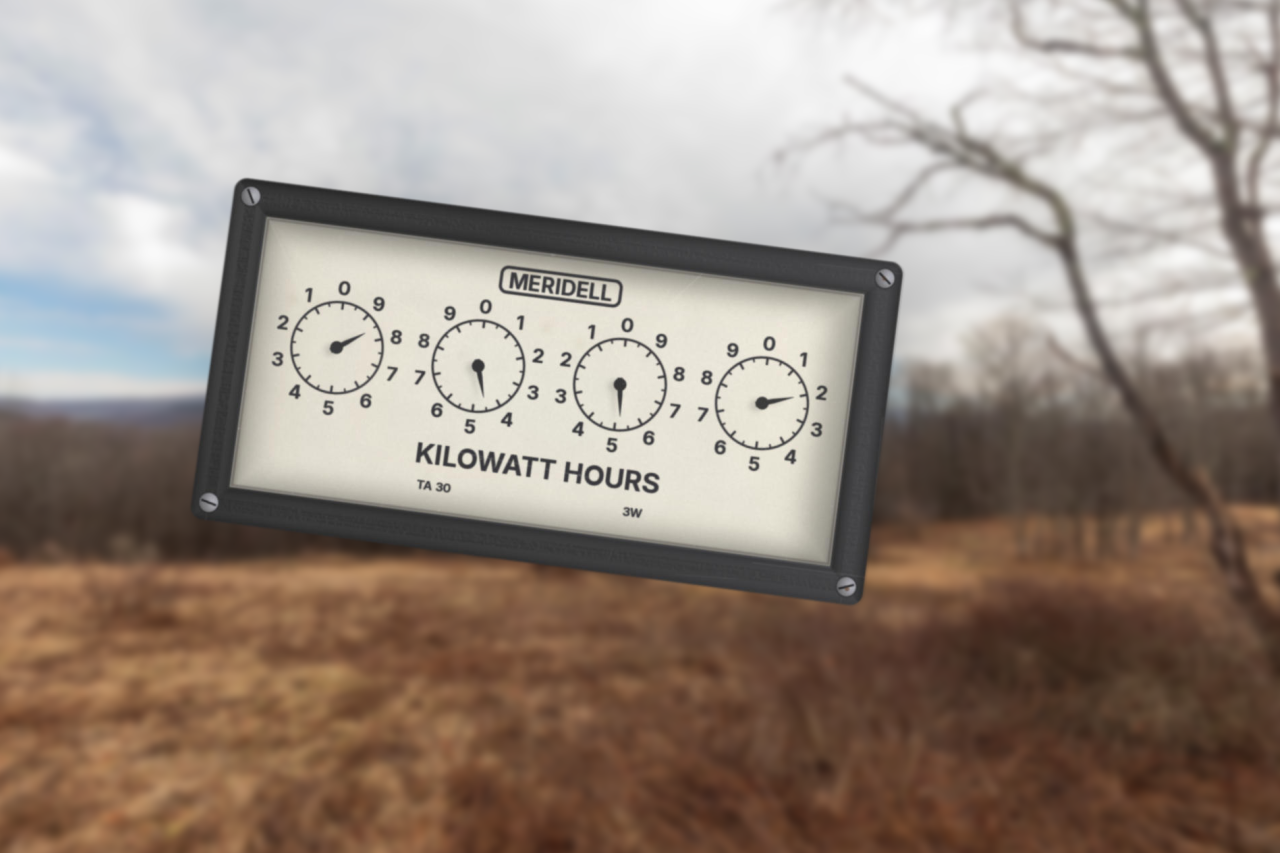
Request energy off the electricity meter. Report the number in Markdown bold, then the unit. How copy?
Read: **8452** kWh
